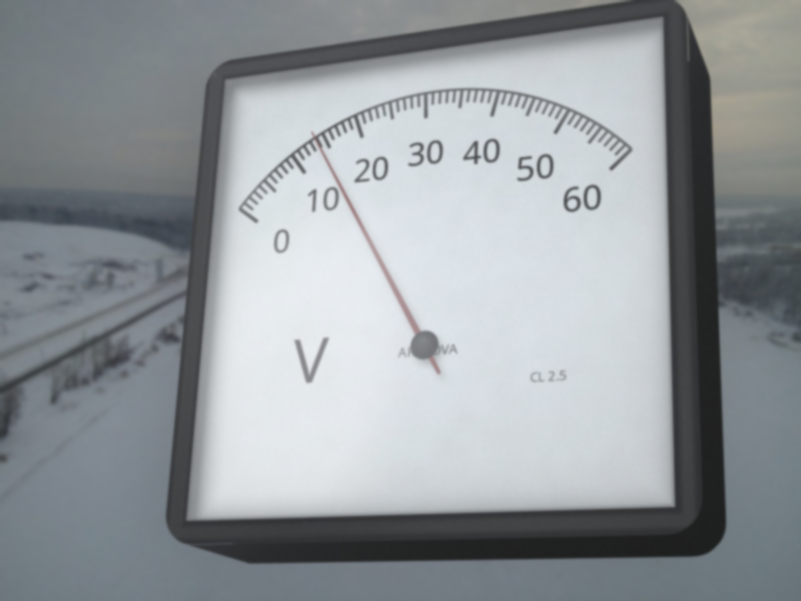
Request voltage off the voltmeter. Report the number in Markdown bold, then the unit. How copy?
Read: **14** V
